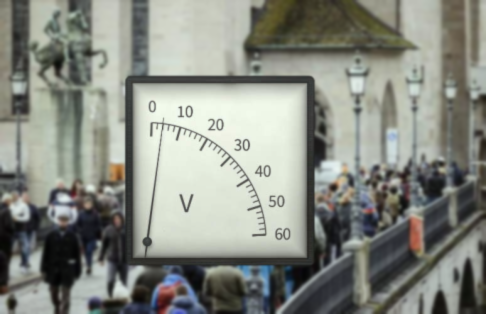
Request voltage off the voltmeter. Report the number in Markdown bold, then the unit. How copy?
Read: **4** V
